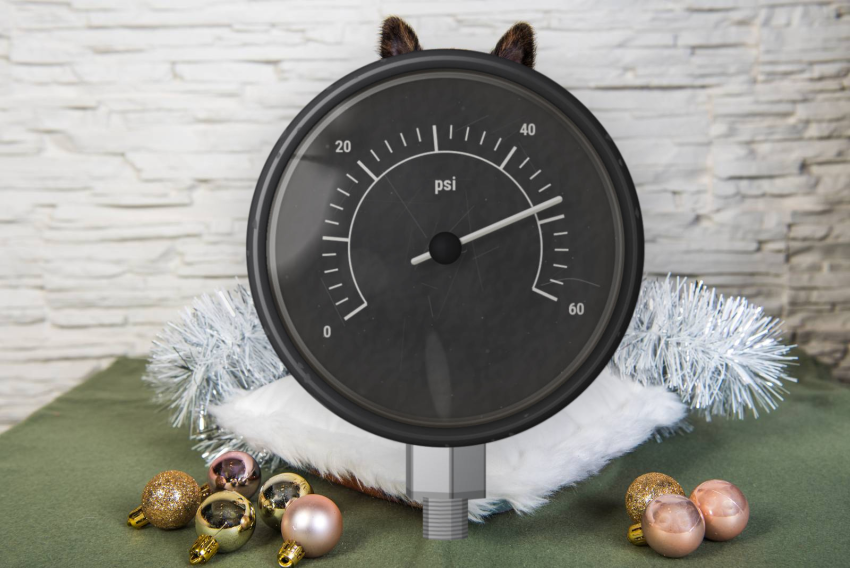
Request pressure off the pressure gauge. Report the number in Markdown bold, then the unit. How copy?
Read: **48** psi
